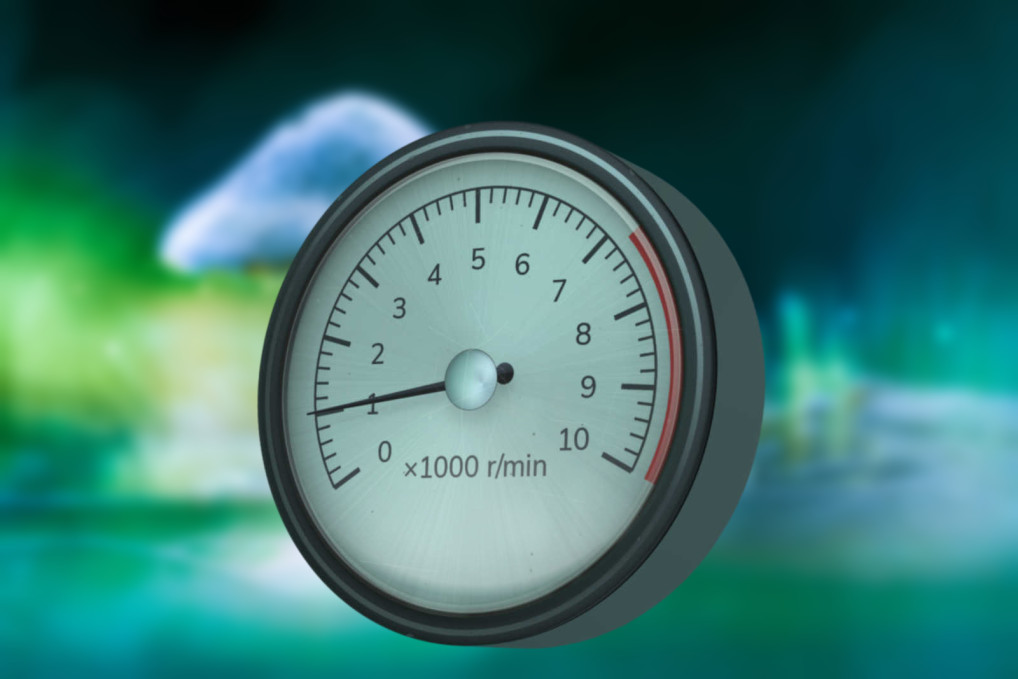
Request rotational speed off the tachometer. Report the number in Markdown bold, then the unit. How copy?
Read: **1000** rpm
